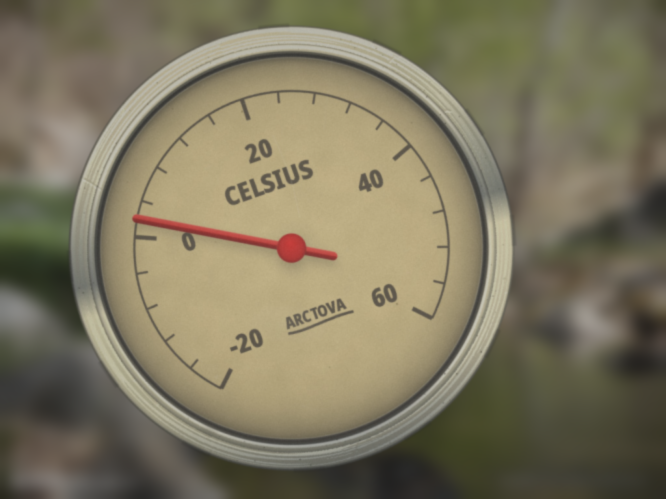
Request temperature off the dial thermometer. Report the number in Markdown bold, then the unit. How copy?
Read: **2** °C
